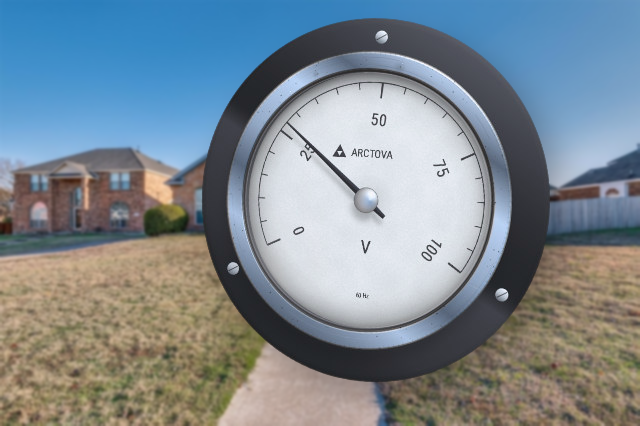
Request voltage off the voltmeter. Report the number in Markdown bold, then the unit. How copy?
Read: **27.5** V
